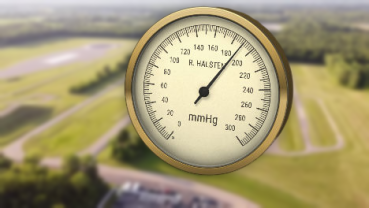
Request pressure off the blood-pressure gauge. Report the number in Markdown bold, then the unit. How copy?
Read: **190** mmHg
